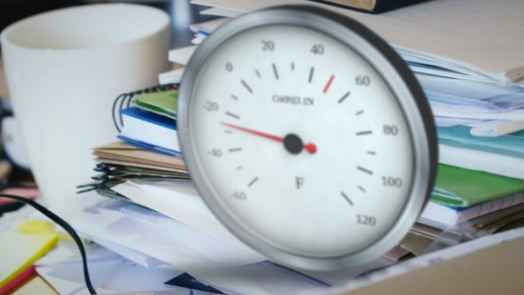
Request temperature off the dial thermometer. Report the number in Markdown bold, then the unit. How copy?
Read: **-25** °F
